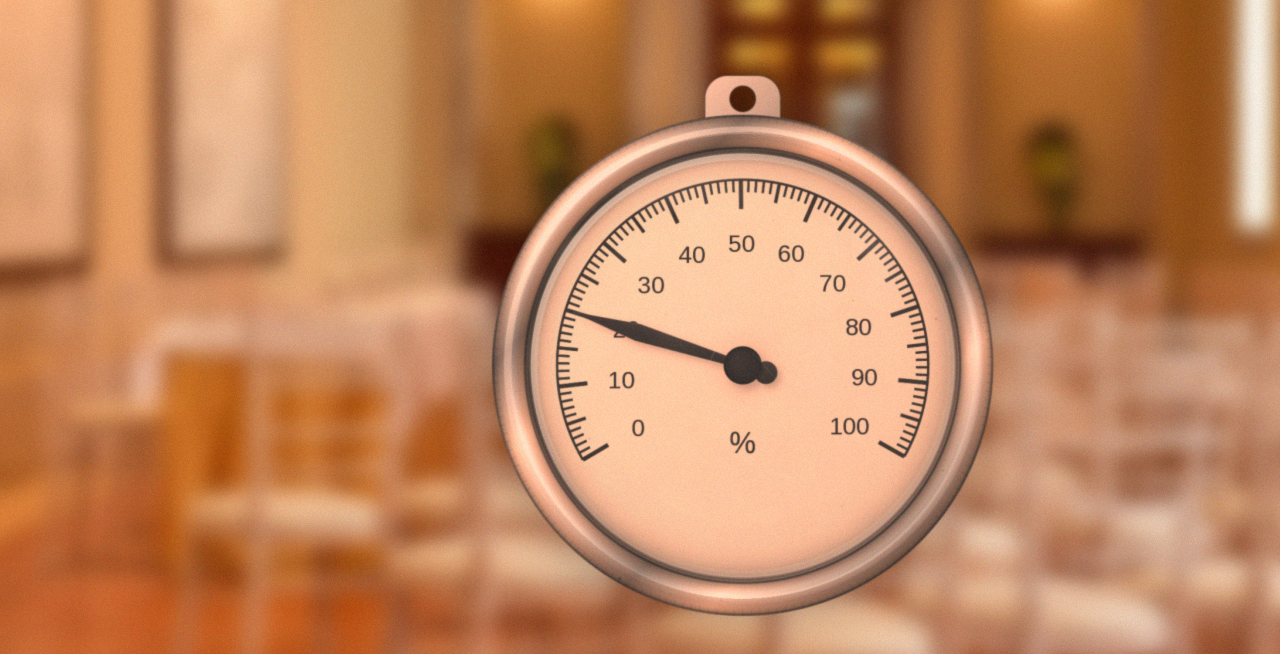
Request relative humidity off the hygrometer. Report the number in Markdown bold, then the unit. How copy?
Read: **20** %
